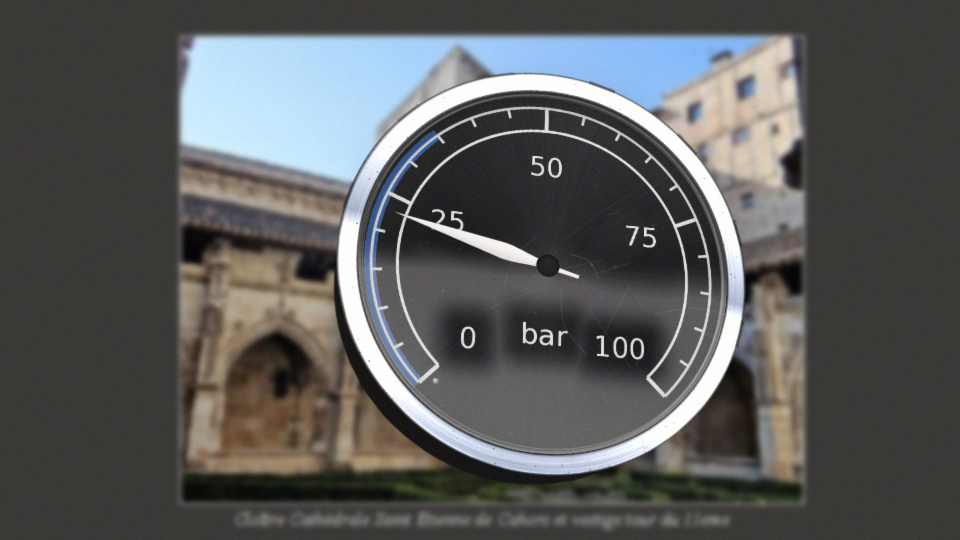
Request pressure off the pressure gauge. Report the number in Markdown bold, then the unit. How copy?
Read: **22.5** bar
